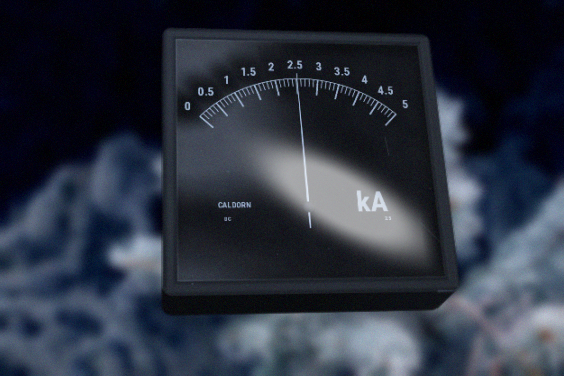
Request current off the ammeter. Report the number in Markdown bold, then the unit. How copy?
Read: **2.5** kA
